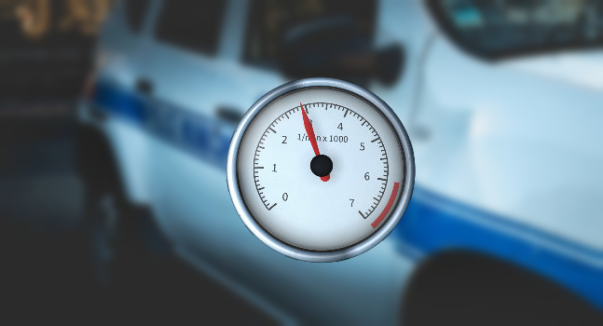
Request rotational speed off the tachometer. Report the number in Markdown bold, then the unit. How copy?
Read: **2900** rpm
